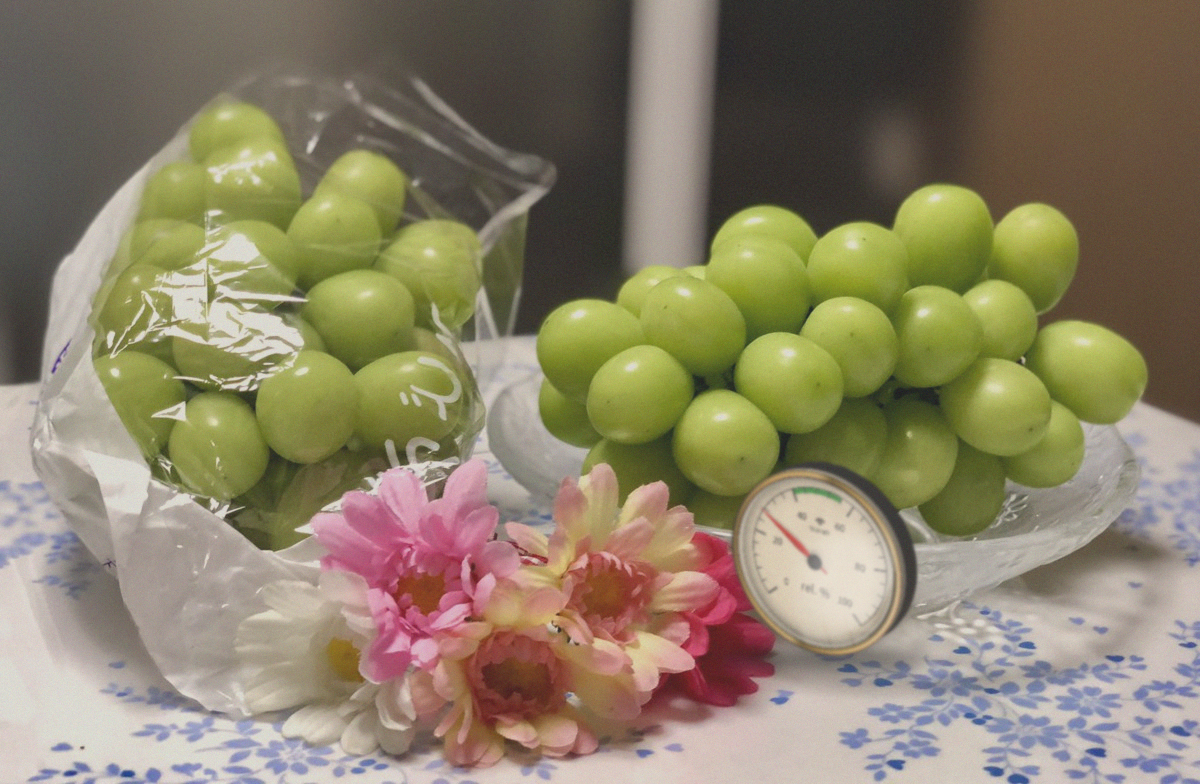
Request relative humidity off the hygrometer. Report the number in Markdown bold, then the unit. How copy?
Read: **28** %
